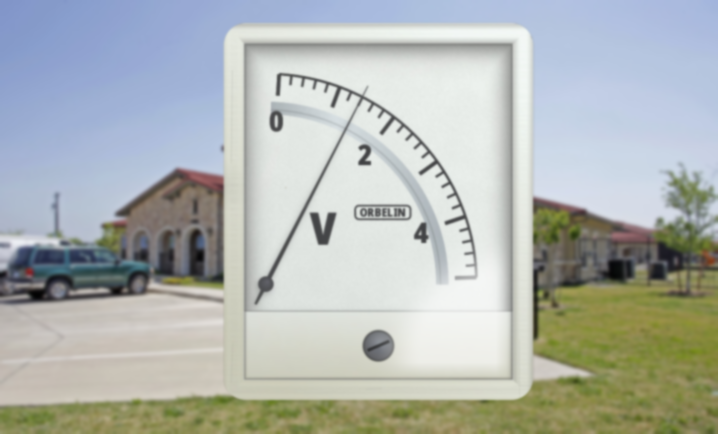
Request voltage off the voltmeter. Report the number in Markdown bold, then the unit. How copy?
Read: **1.4** V
